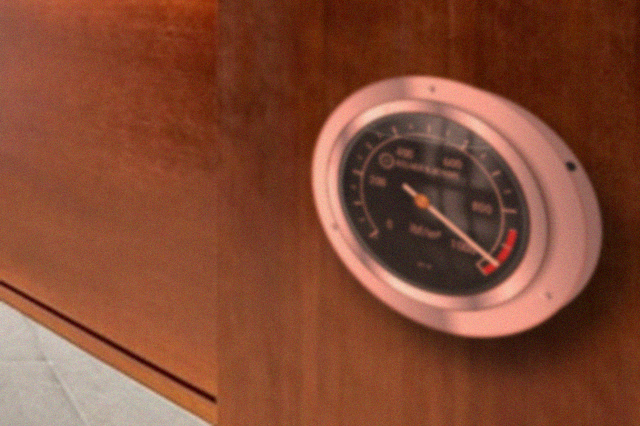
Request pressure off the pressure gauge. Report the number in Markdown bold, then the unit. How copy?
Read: **950** psi
